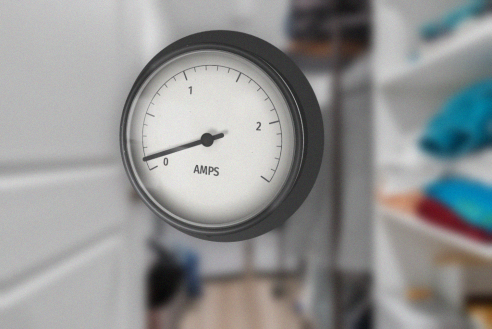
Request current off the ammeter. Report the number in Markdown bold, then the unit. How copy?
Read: **0.1** A
